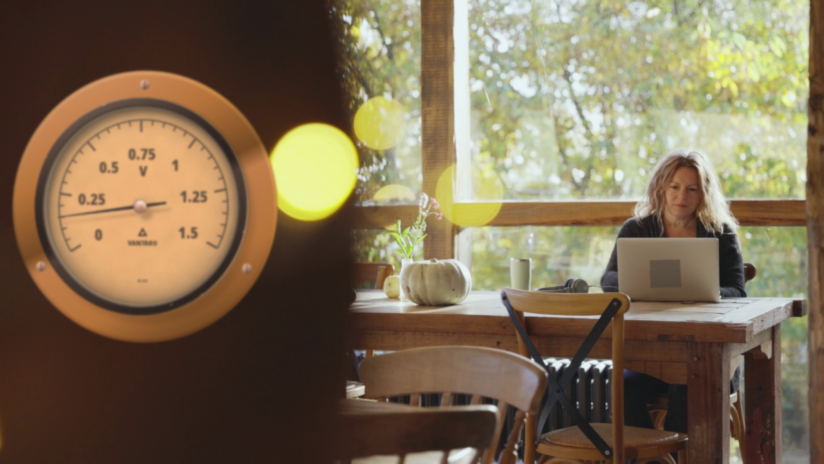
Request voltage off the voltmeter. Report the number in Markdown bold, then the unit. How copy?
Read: **0.15** V
